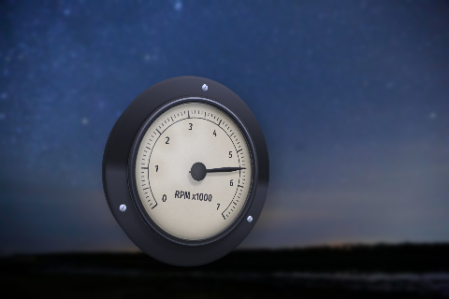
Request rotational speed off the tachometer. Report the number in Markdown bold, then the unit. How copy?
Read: **5500** rpm
